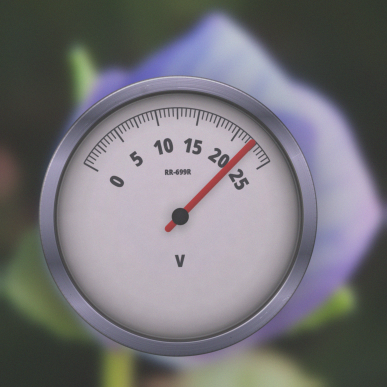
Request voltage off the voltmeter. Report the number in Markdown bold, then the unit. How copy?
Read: **22** V
